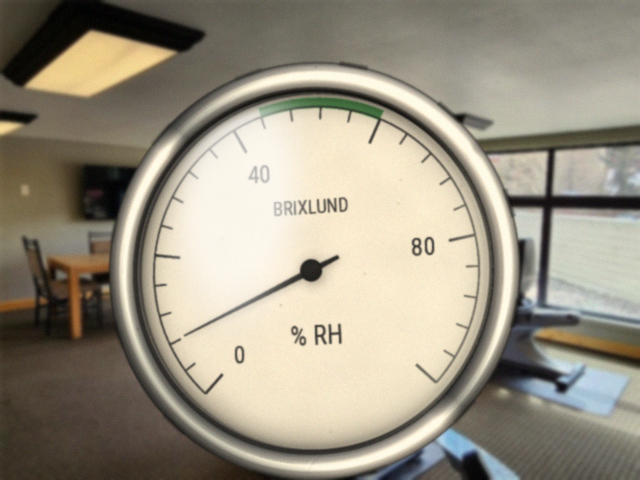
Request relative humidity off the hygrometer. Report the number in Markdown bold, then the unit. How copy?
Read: **8** %
